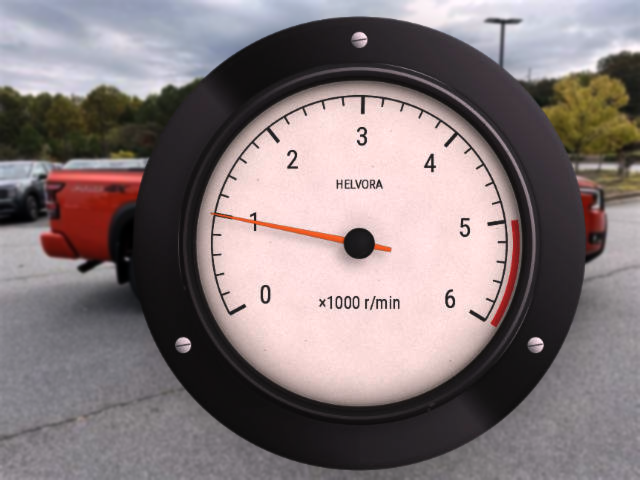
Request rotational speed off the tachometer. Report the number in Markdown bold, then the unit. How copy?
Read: **1000** rpm
